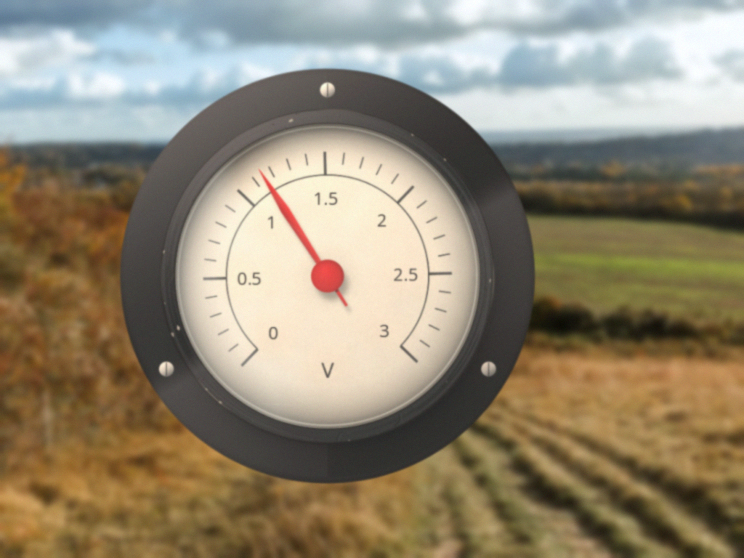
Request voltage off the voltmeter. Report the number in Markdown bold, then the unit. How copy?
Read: **1.15** V
